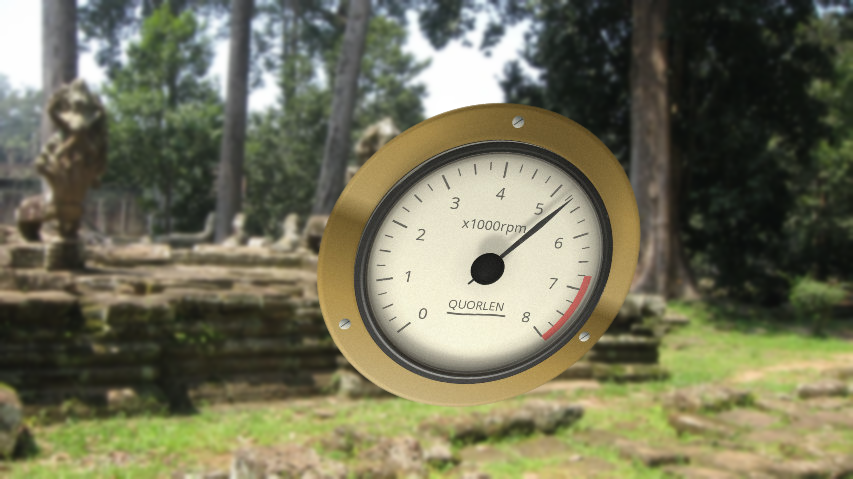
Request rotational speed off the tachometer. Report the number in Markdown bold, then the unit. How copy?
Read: **5250** rpm
